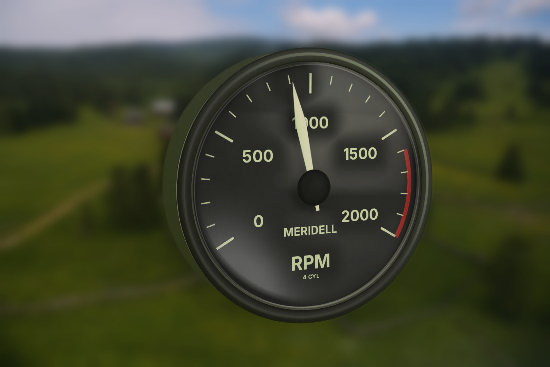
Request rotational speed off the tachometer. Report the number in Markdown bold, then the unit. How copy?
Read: **900** rpm
